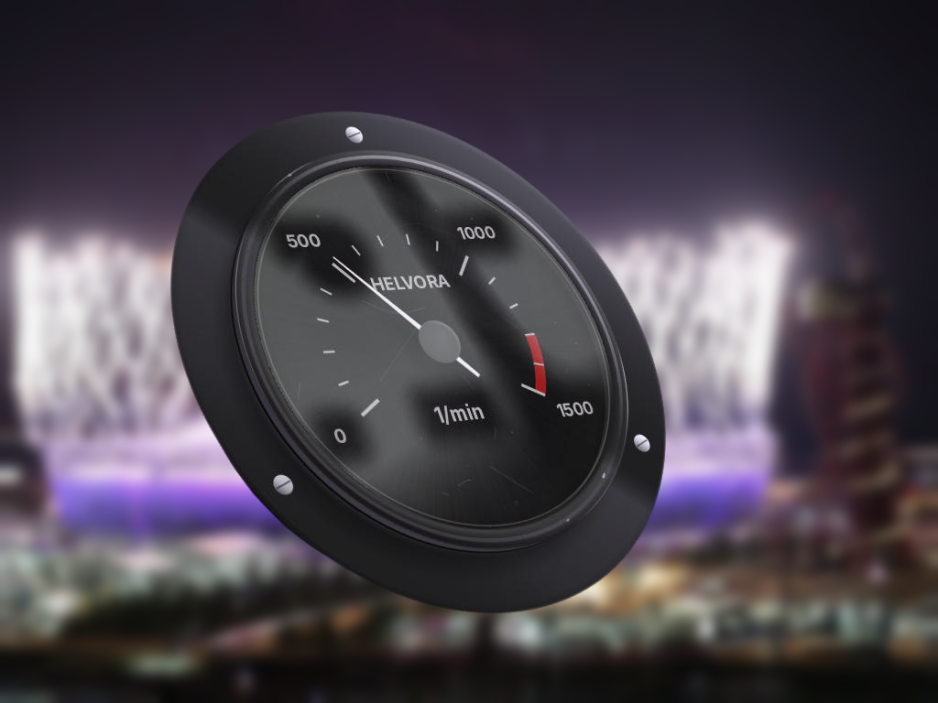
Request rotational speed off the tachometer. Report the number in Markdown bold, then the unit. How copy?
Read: **500** rpm
